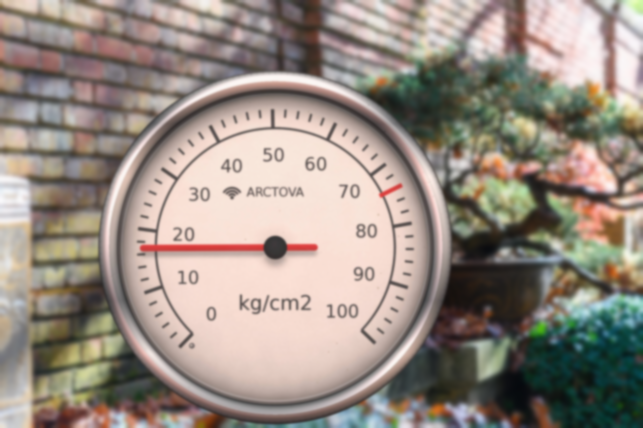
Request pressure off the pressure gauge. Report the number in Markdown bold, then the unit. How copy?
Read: **17** kg/cm²
